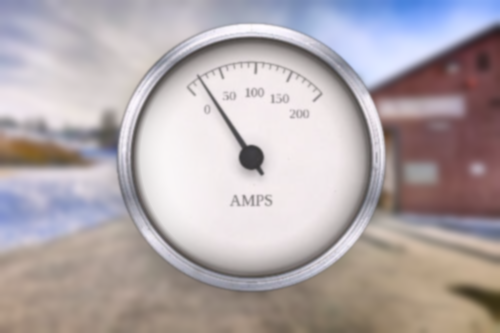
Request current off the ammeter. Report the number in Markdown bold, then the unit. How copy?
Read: **20** A
